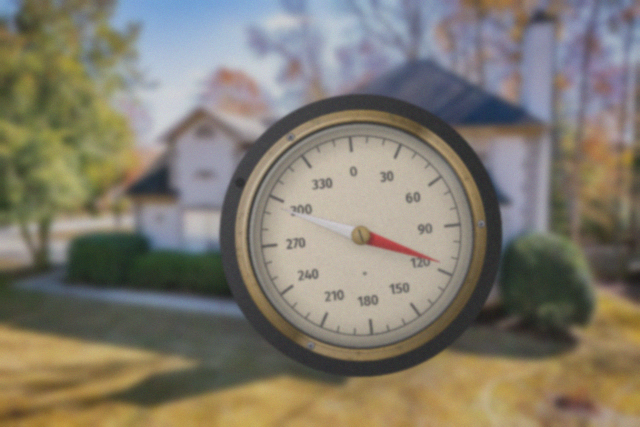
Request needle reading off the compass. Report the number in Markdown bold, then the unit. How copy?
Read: **115** °
